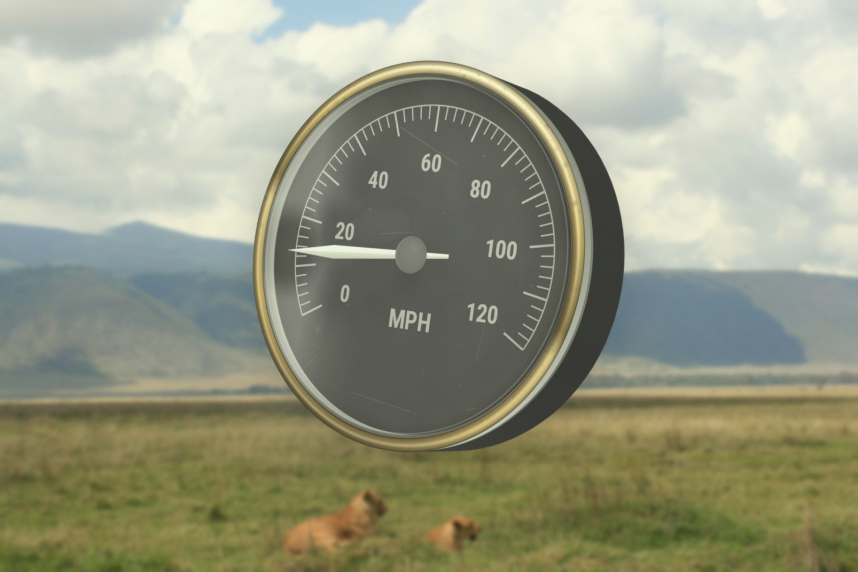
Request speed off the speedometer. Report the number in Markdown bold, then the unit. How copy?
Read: **13** mph
